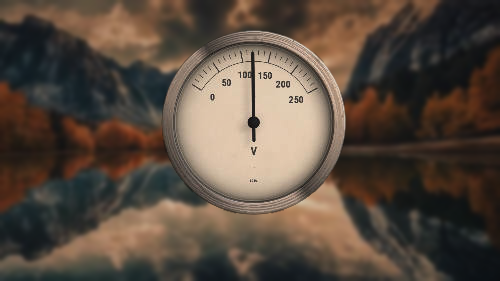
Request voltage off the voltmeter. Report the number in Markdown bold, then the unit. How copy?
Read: **120** V
